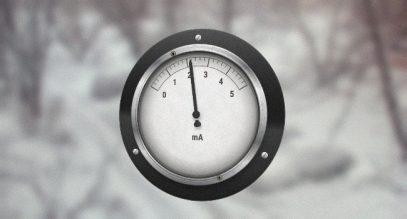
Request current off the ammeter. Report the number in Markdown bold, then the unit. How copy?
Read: **2.2** mA
